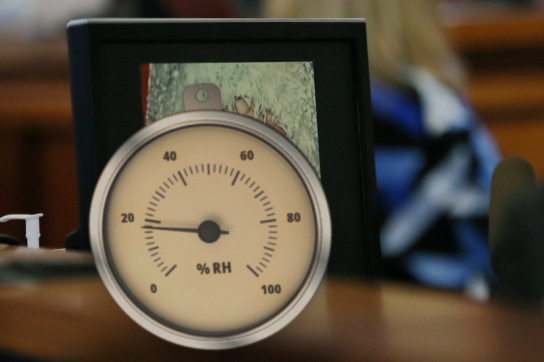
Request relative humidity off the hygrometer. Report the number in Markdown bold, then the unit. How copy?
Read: **18** %
